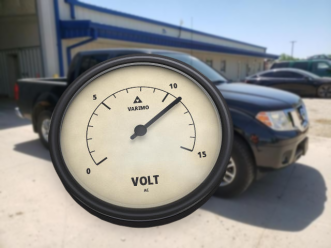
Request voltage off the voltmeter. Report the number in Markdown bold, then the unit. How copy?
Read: **11** V
